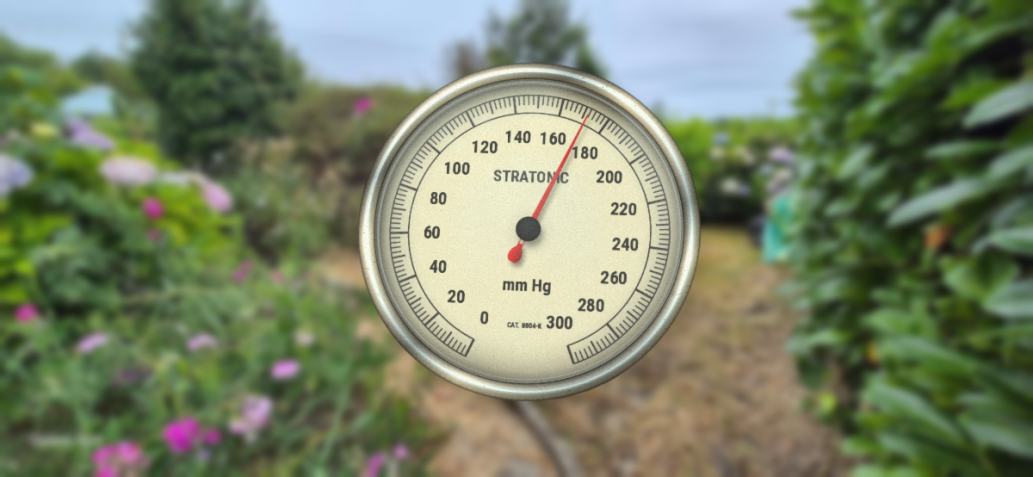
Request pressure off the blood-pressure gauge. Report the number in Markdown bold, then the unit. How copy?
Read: **172** mmHg
